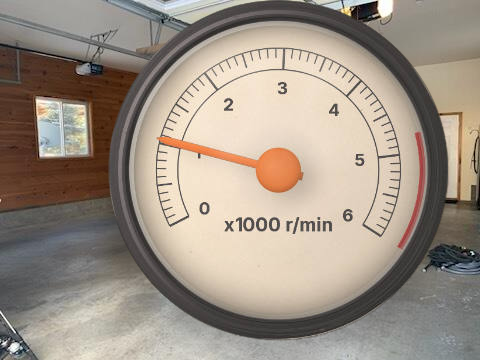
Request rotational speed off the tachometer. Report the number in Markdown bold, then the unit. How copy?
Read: **1050** rpm
